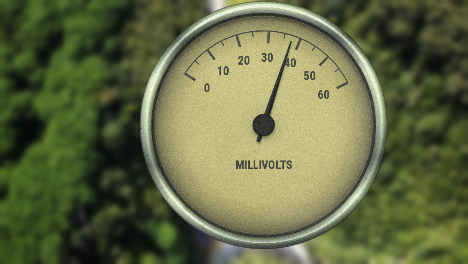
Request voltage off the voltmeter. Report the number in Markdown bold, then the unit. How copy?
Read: **37.5** mV
